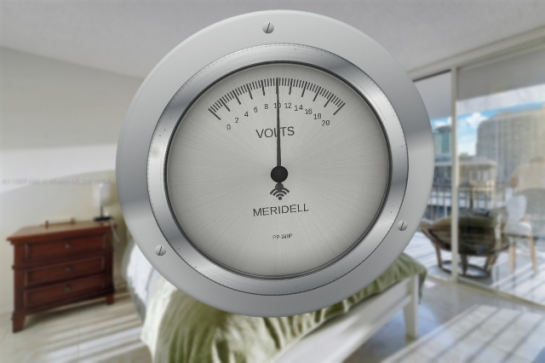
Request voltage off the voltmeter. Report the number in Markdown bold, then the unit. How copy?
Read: **10** V
